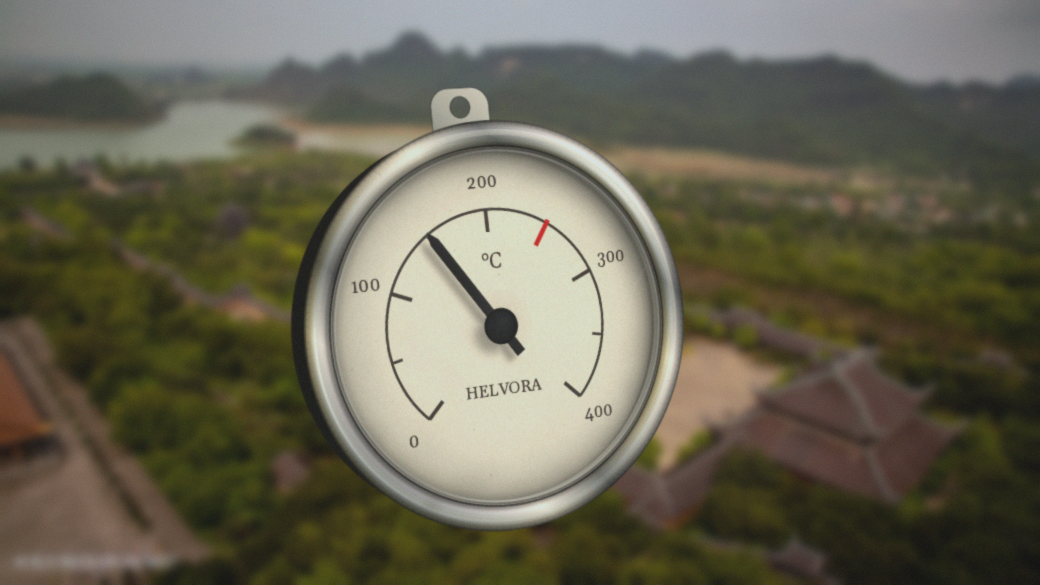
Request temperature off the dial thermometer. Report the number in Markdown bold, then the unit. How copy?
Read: **150** °C
